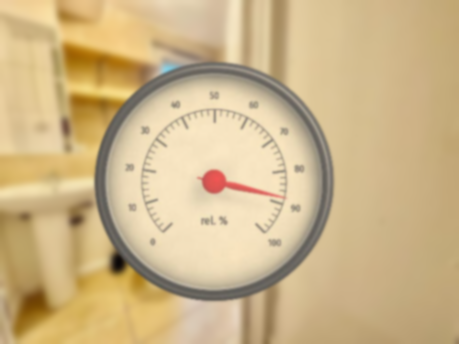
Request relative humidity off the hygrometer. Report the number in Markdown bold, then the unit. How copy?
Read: **88** %
